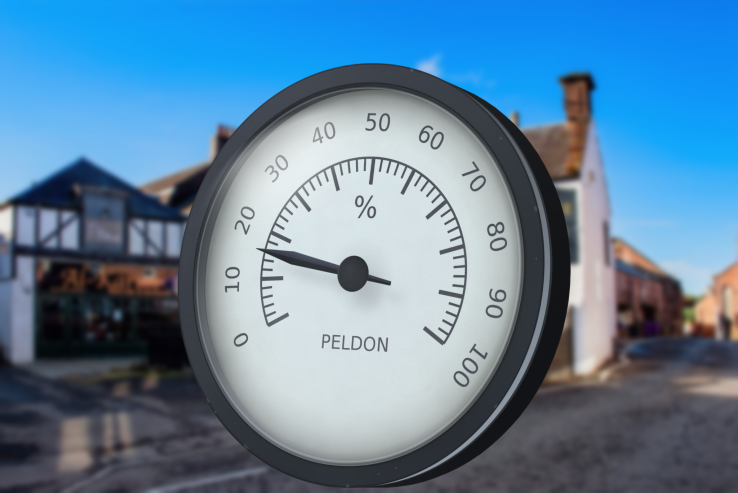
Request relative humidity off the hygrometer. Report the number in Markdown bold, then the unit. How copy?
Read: **16** %
